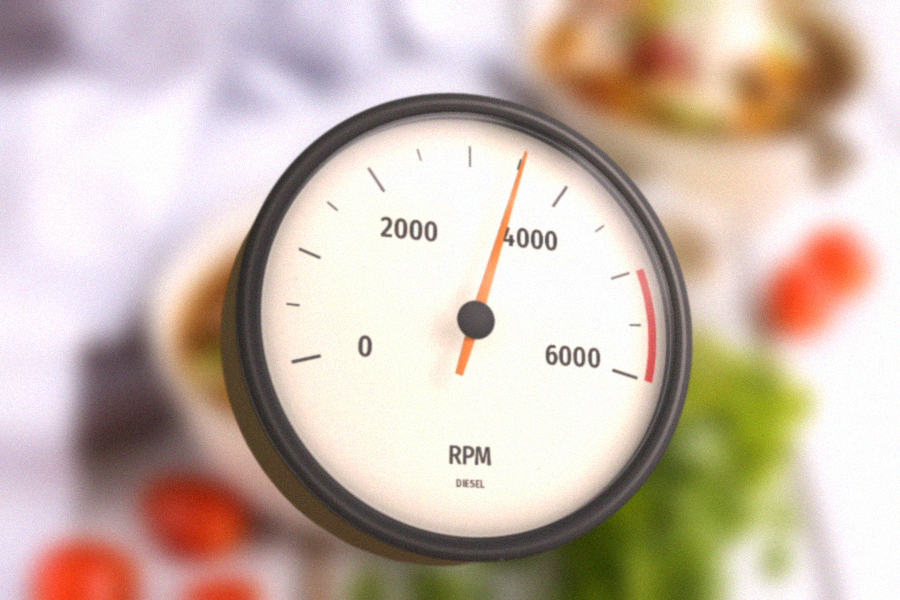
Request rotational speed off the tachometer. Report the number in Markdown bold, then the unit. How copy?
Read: **3500** rpm
